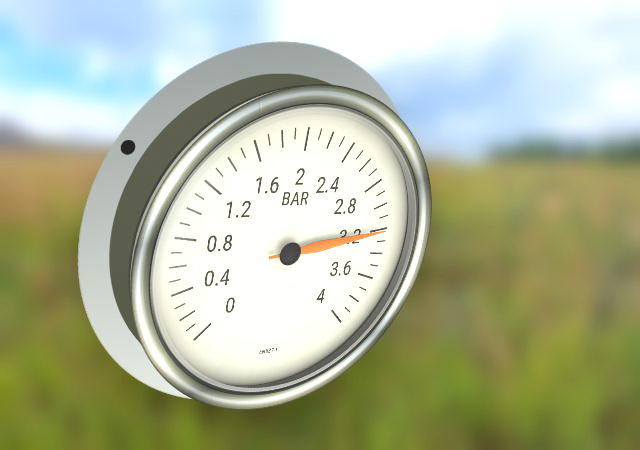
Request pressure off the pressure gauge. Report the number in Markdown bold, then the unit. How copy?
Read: **3.2** bar
